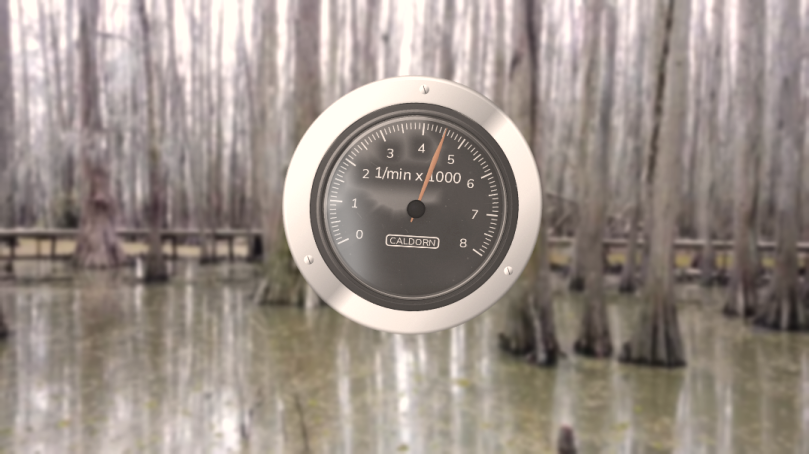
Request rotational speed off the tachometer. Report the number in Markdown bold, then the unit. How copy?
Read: **4500** rpm
